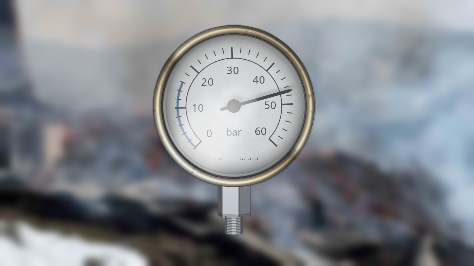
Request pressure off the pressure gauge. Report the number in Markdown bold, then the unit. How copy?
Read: **47** bar
